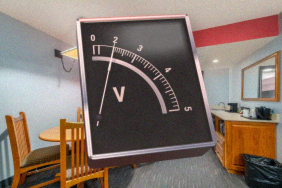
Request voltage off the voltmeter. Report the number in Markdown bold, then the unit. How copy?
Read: **2** V
